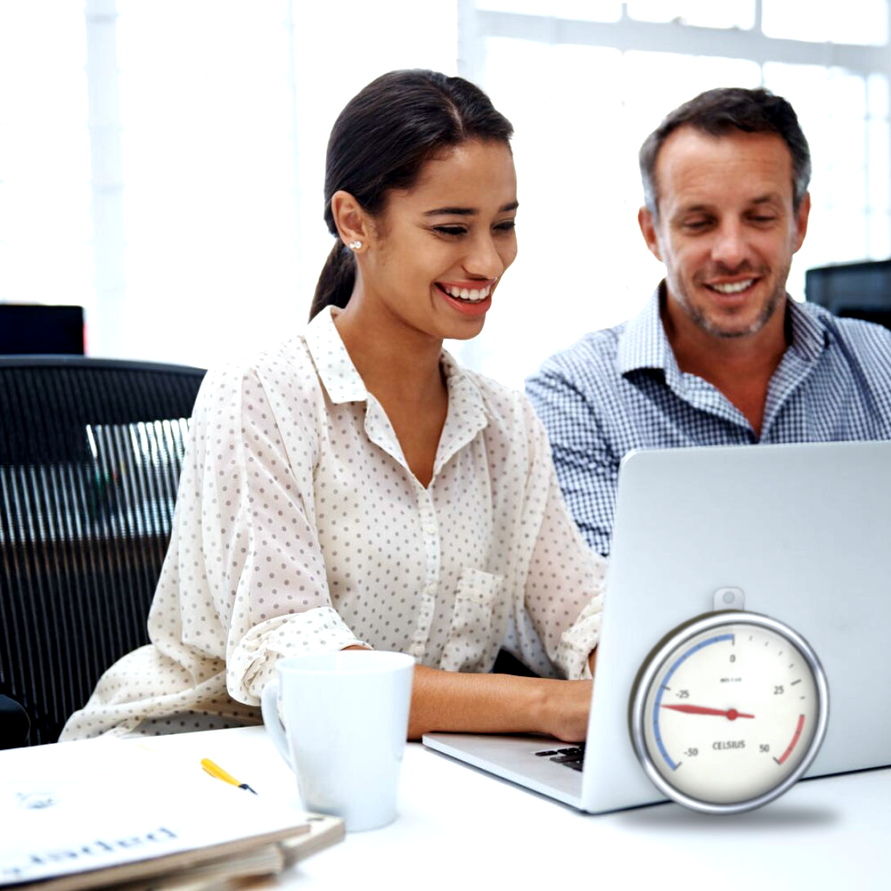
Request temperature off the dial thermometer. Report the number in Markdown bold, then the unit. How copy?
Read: **-30** °C
